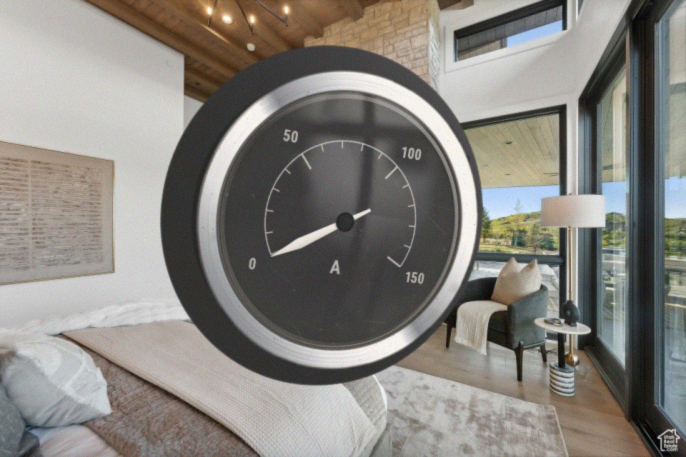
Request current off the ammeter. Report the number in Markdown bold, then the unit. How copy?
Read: **0** A
